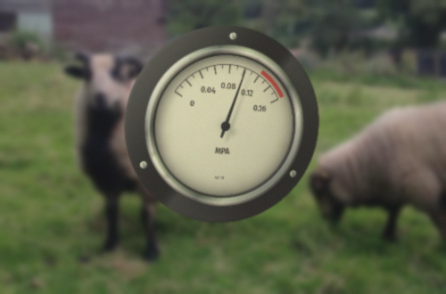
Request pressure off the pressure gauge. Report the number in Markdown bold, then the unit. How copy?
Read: **0.1** MPa
